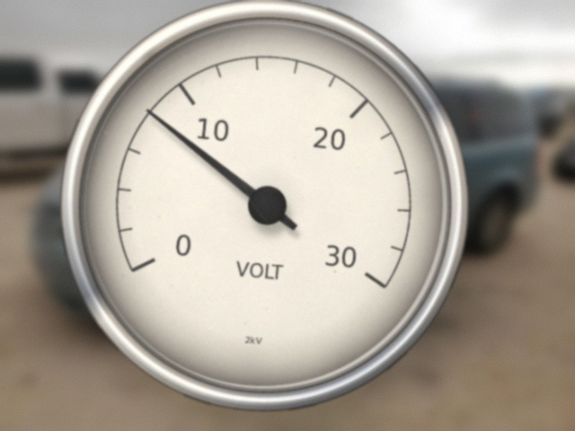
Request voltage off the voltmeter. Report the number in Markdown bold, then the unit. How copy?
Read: **8** V
